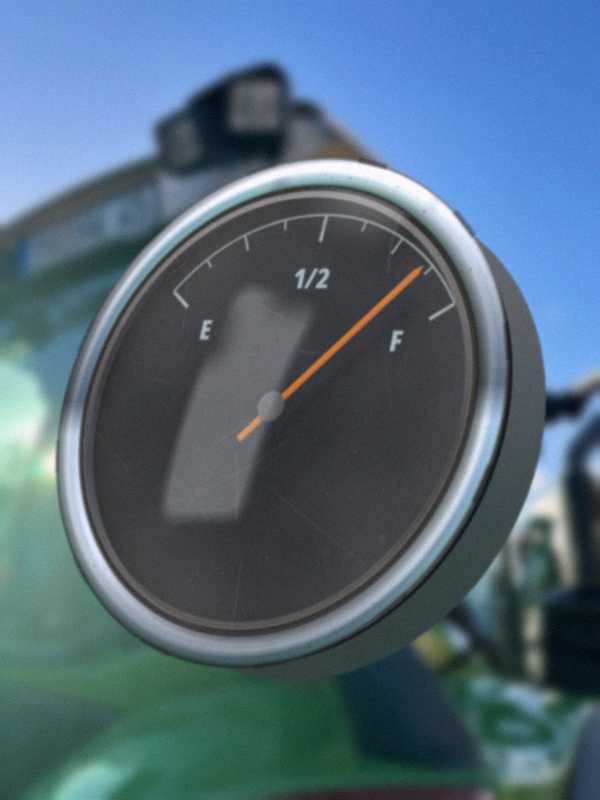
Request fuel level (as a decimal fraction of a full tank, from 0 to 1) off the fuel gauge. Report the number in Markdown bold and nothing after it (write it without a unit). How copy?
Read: **0.875**
